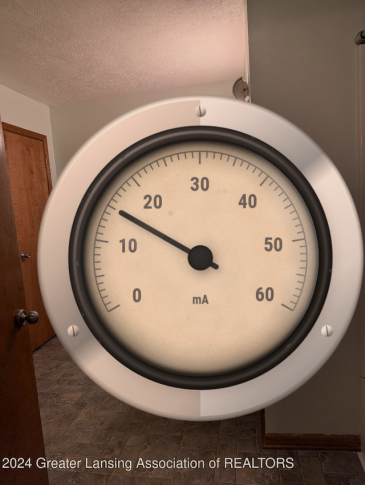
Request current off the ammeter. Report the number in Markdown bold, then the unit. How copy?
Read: **15** mA
